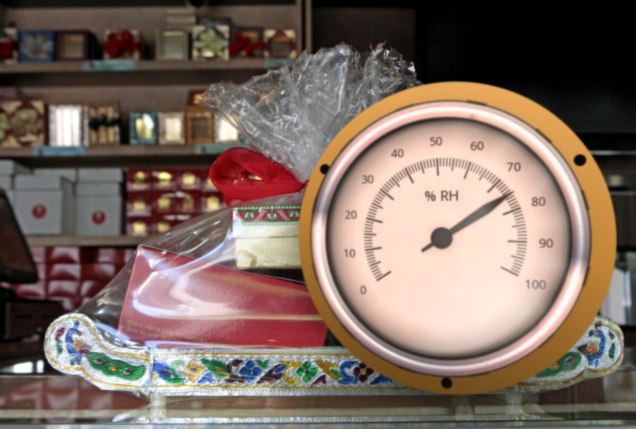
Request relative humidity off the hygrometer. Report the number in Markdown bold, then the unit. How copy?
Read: **75** %
